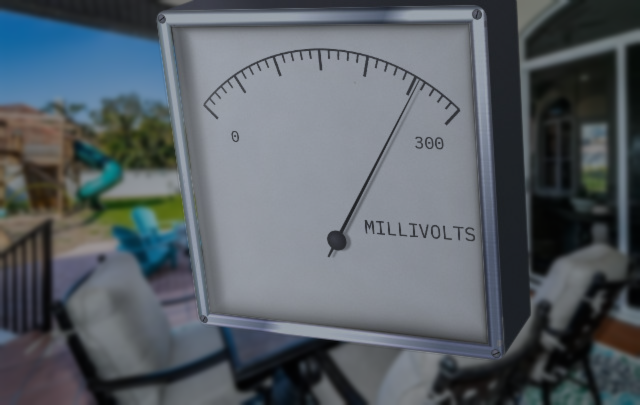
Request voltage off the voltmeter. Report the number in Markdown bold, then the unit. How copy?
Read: **255** mV
